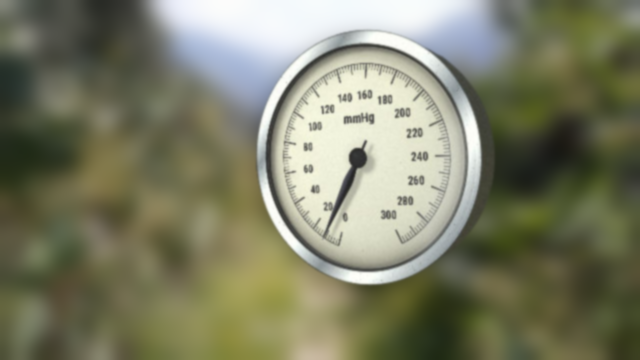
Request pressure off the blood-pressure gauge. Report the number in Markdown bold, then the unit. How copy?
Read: **10** mmHg
